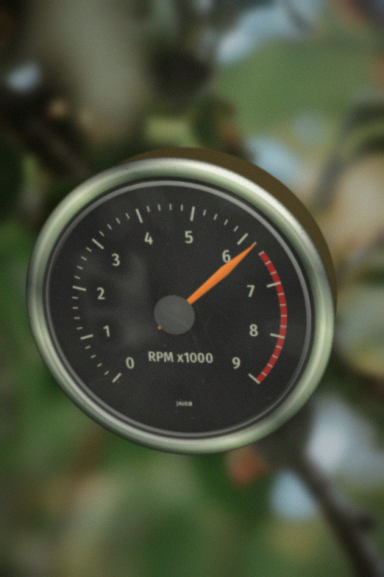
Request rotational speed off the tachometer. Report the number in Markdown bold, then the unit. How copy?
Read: **6200** rpm
